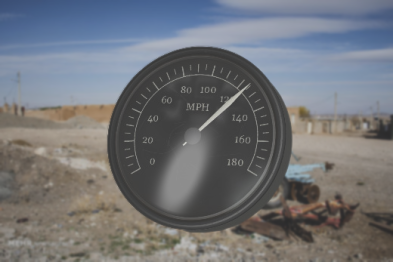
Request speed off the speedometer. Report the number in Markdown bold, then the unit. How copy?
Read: **125** mph
